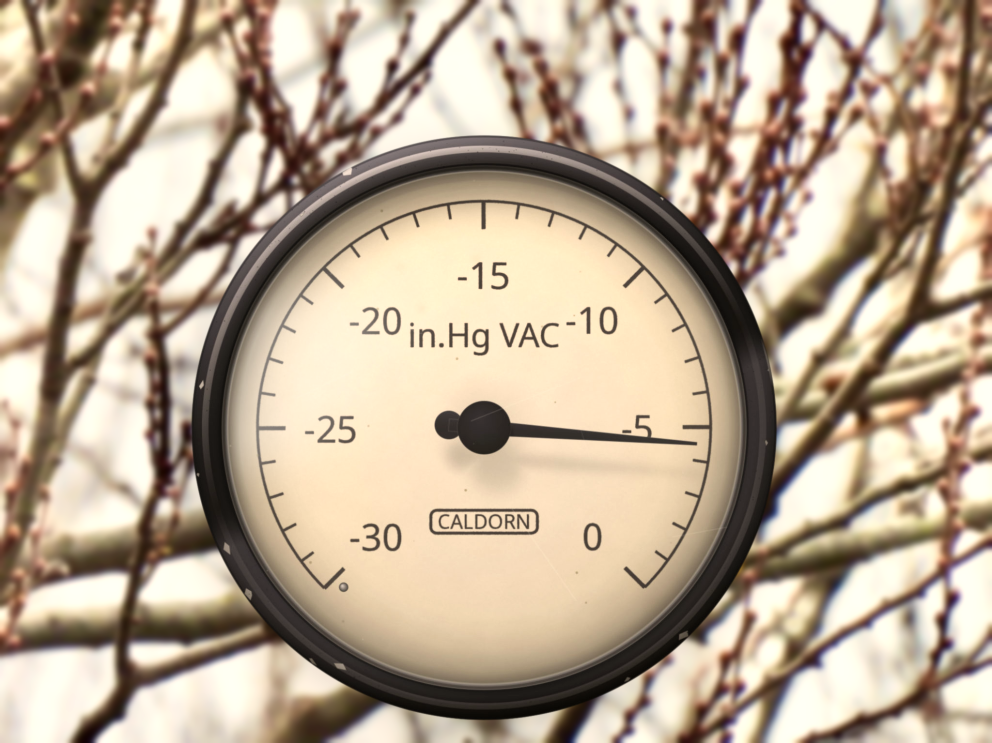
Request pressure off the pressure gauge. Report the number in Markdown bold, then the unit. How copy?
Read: **-4.5** inHg
